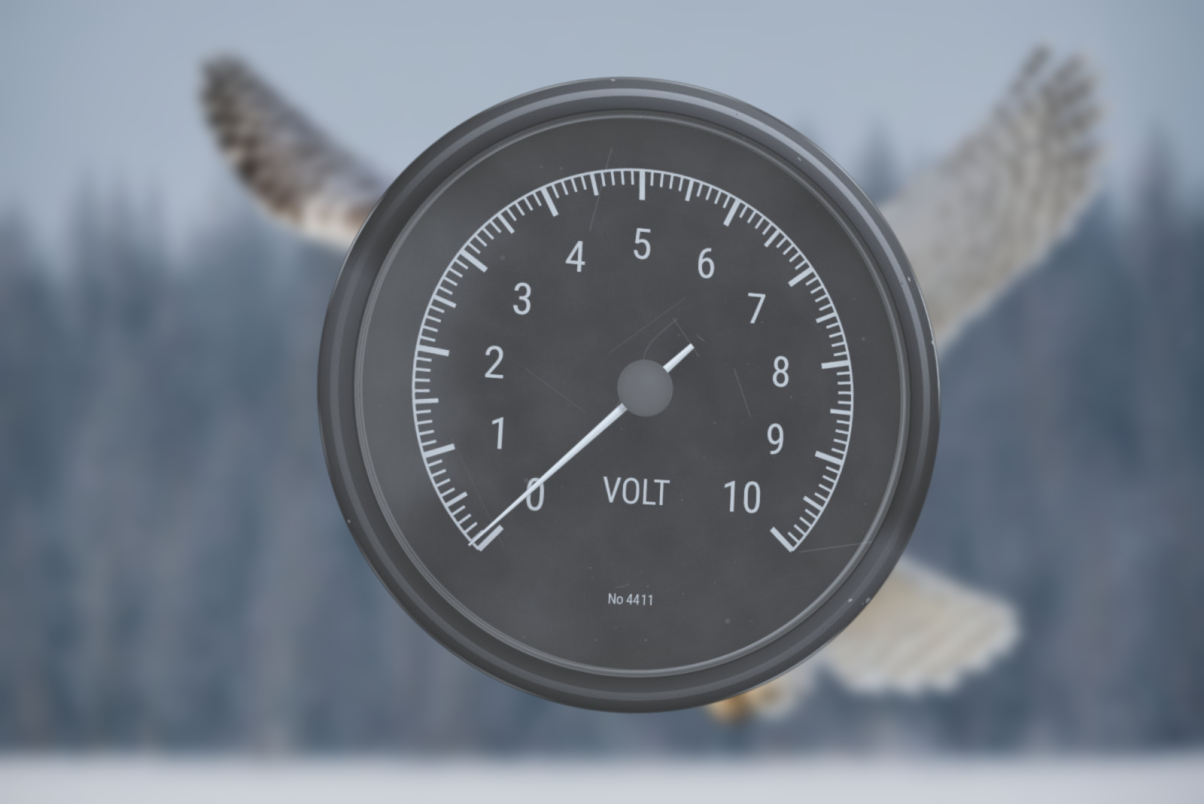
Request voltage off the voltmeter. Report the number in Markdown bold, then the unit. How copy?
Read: **0.1** V
